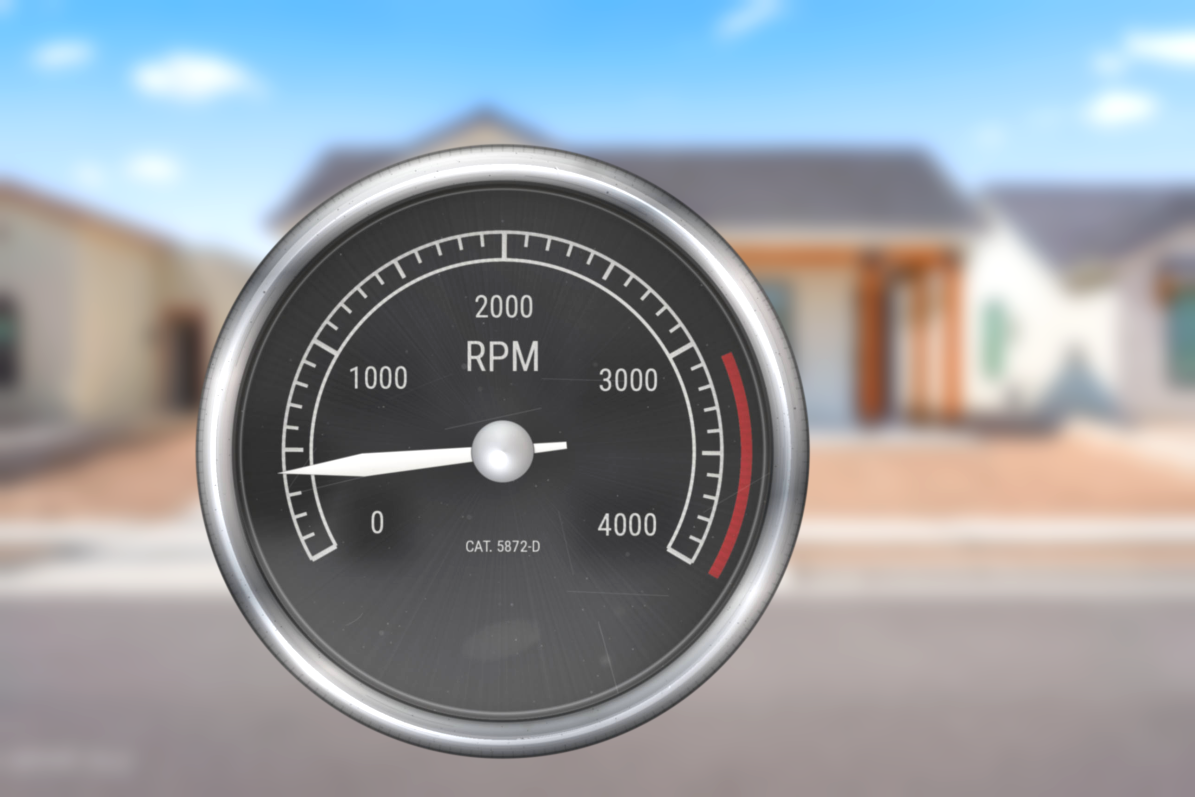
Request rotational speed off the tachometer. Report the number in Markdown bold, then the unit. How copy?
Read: **400** rpm
